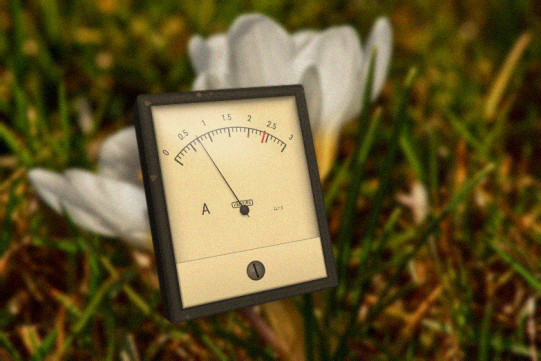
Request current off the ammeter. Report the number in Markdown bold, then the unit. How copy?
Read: **0.7** A
